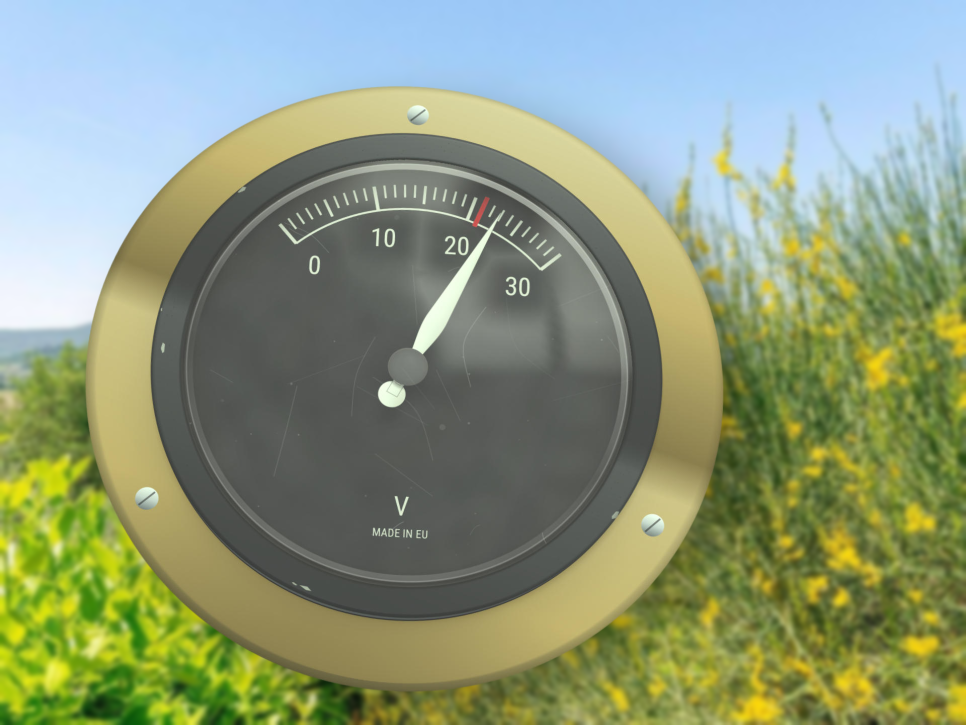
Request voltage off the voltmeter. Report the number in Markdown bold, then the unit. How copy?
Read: **23** V
